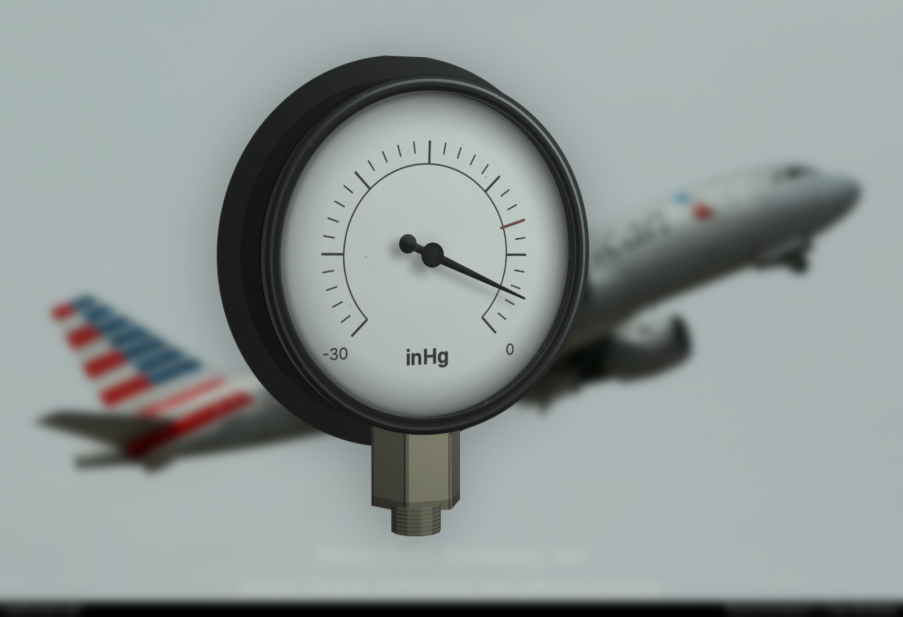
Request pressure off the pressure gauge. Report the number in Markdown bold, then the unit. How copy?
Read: **-2.5** inHg
